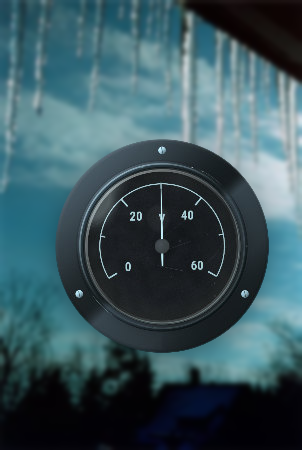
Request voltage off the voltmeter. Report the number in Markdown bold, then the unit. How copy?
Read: **30** V
